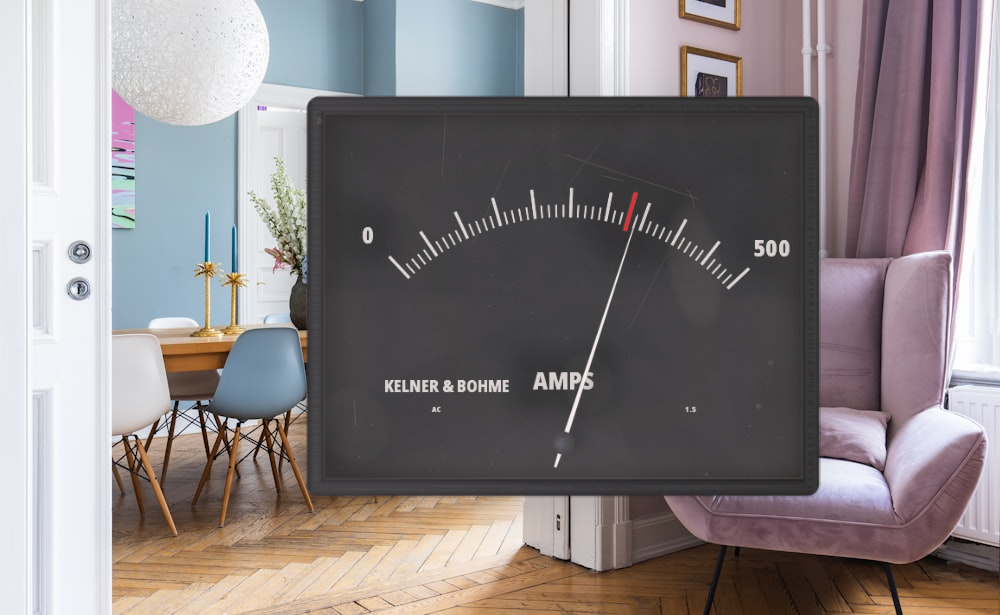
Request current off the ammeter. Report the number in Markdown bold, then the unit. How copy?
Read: **340** A
